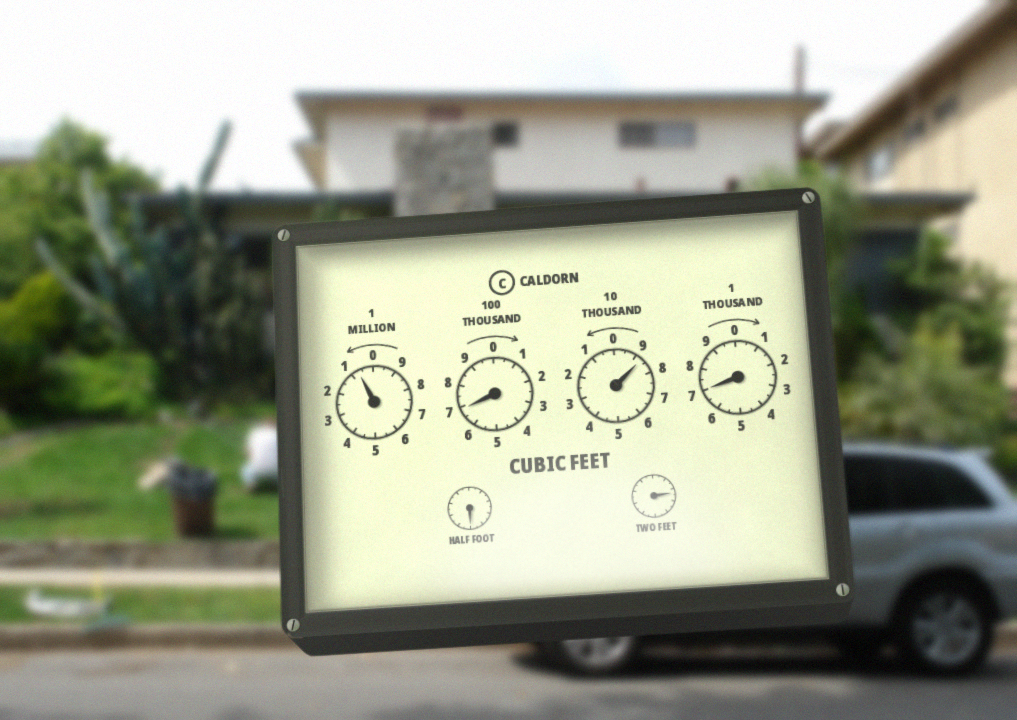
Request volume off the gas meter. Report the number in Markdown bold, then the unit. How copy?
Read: **68700** ft³
